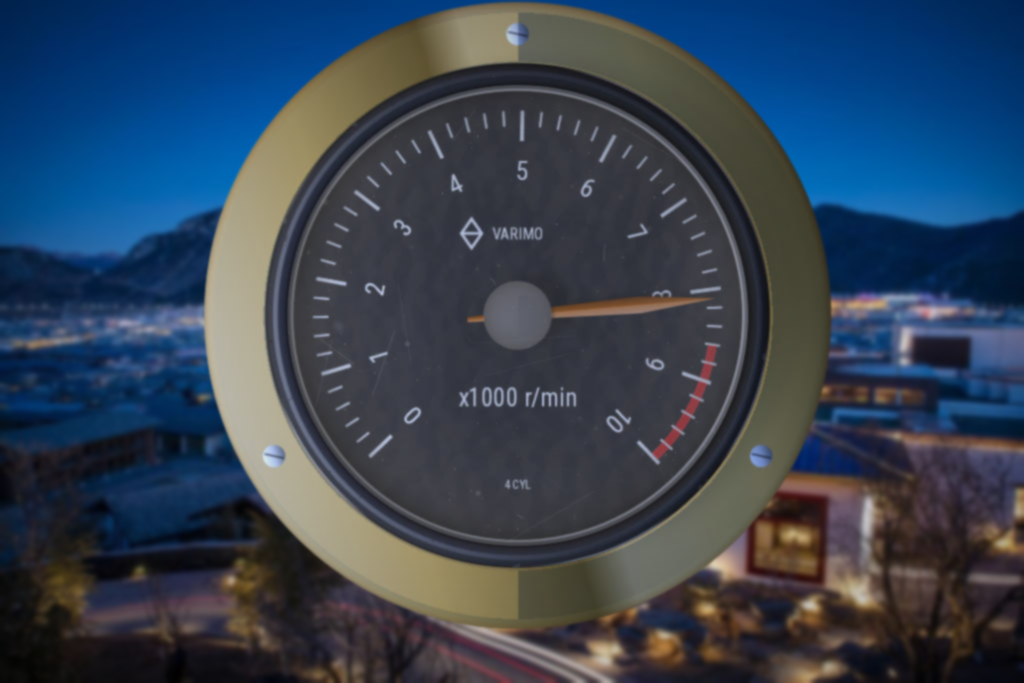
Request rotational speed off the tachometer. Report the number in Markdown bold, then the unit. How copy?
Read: **8100** rpm
